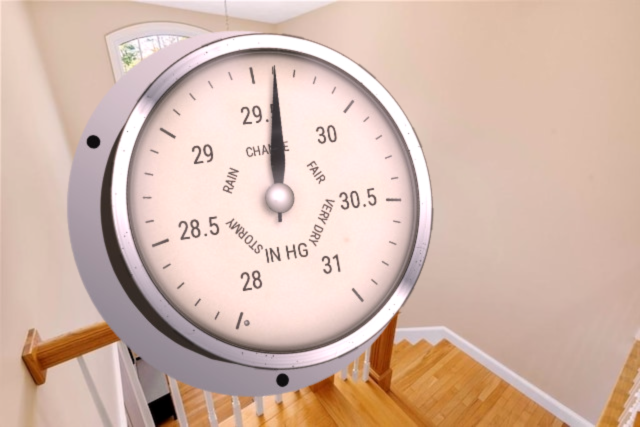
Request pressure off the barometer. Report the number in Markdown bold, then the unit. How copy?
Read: **29.6** inHg
